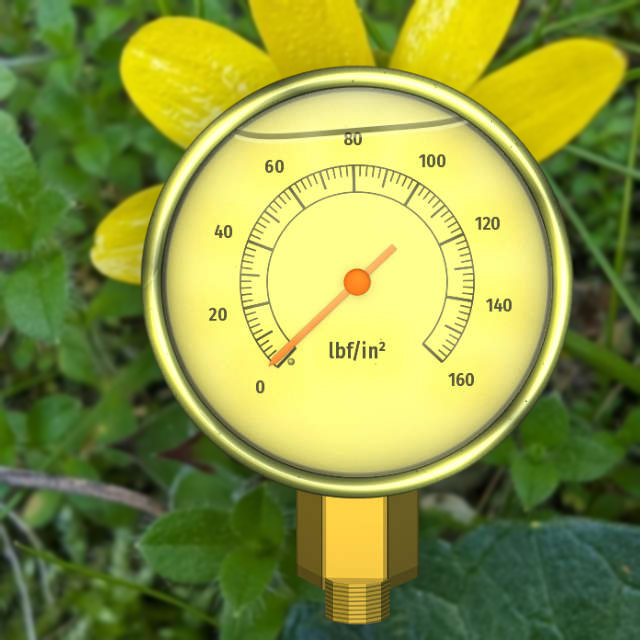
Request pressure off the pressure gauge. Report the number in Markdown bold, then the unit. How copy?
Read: **2** psi
